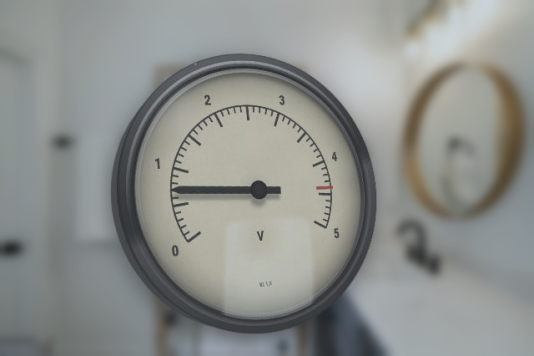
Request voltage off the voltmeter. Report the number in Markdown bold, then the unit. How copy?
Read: **0.7** V
